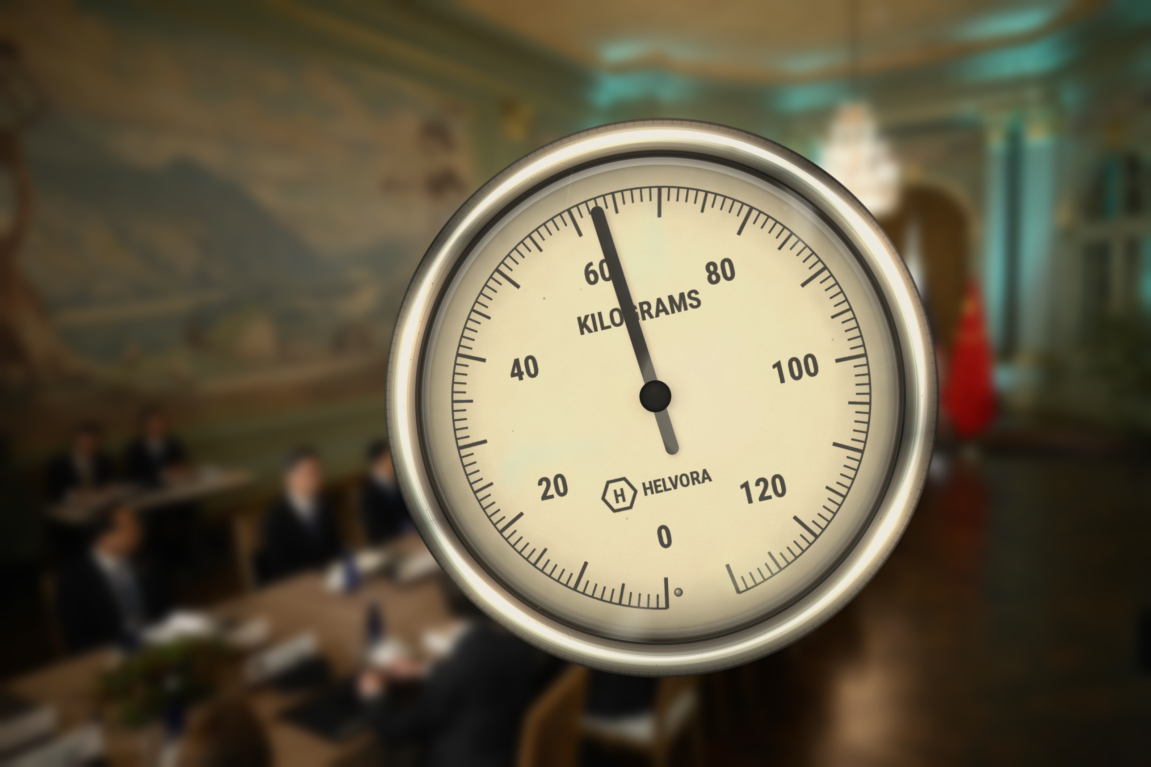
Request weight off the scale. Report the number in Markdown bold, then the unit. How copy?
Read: **63** kg
